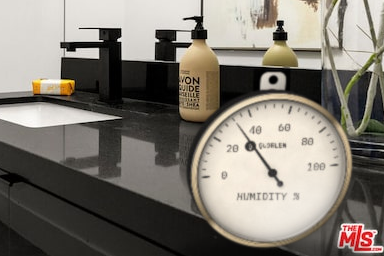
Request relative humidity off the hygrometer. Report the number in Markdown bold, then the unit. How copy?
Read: **32** %
